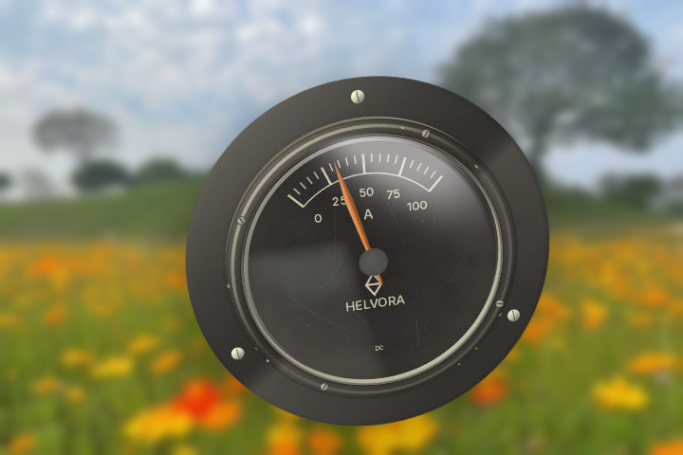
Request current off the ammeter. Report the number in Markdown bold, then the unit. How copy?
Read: **32.5** A
